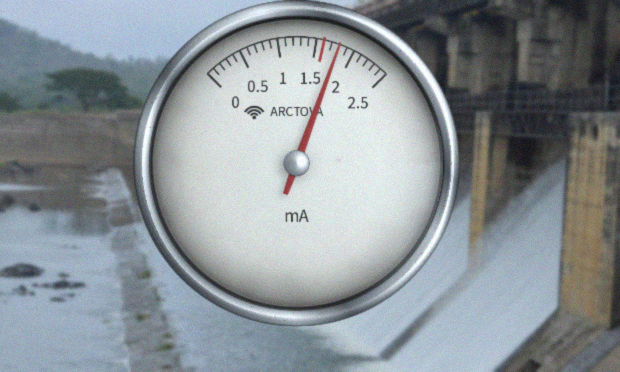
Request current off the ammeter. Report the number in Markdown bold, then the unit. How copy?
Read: **1.8** mA
